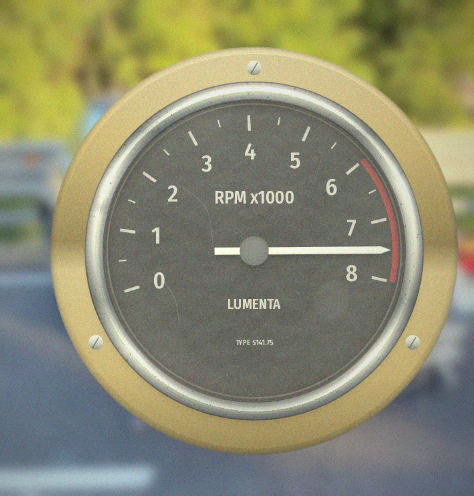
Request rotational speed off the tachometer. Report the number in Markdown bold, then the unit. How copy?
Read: **7500** rpm
